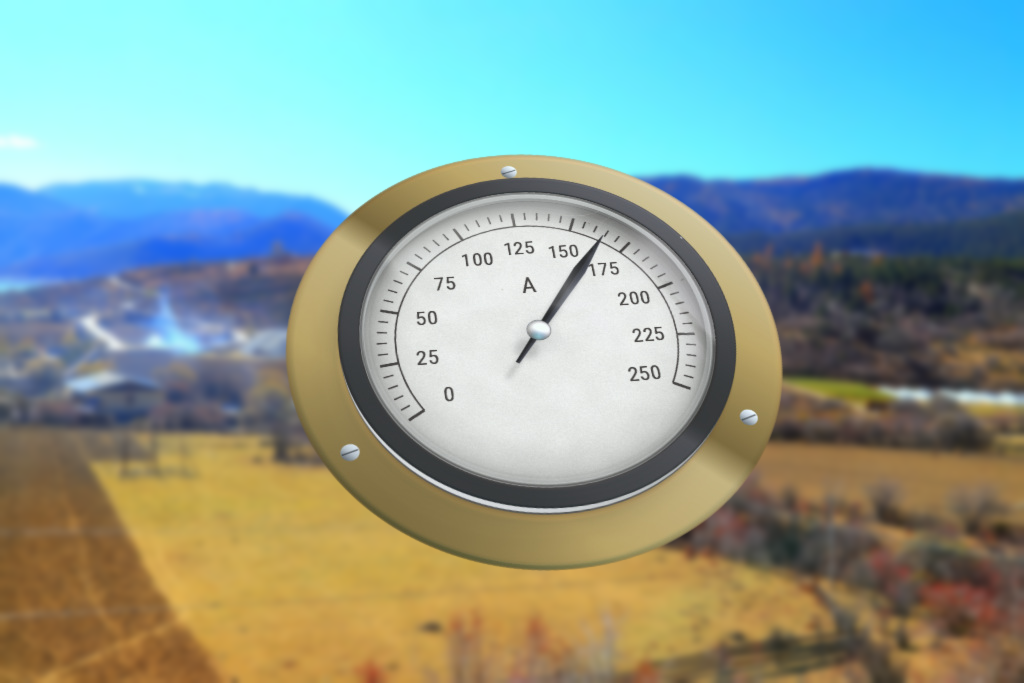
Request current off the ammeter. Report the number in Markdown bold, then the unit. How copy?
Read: **165** A
